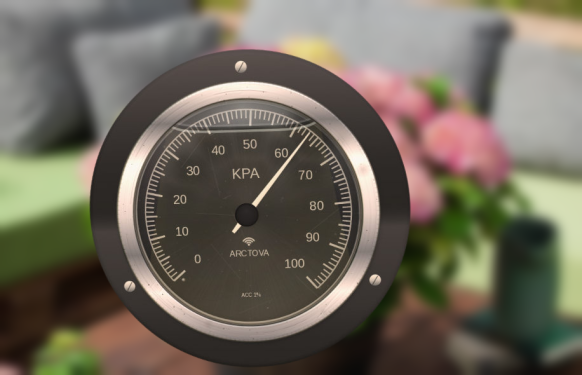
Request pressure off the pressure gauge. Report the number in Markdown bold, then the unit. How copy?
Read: **63** kPa
